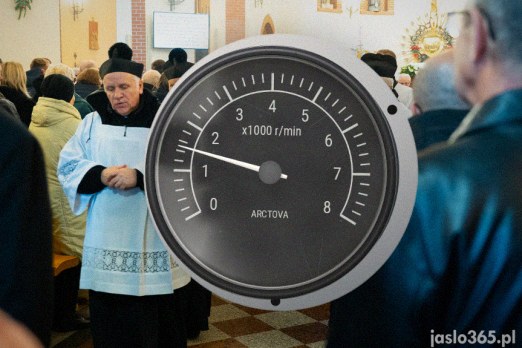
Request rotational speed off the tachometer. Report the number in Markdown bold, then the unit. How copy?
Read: **1500** rpm
